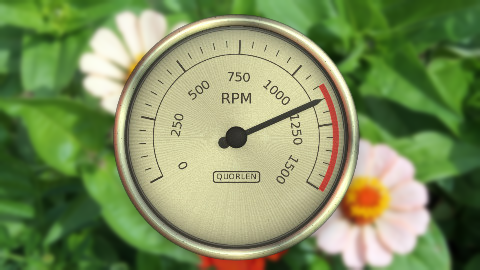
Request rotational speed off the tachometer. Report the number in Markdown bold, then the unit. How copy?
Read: **1150** rpm
